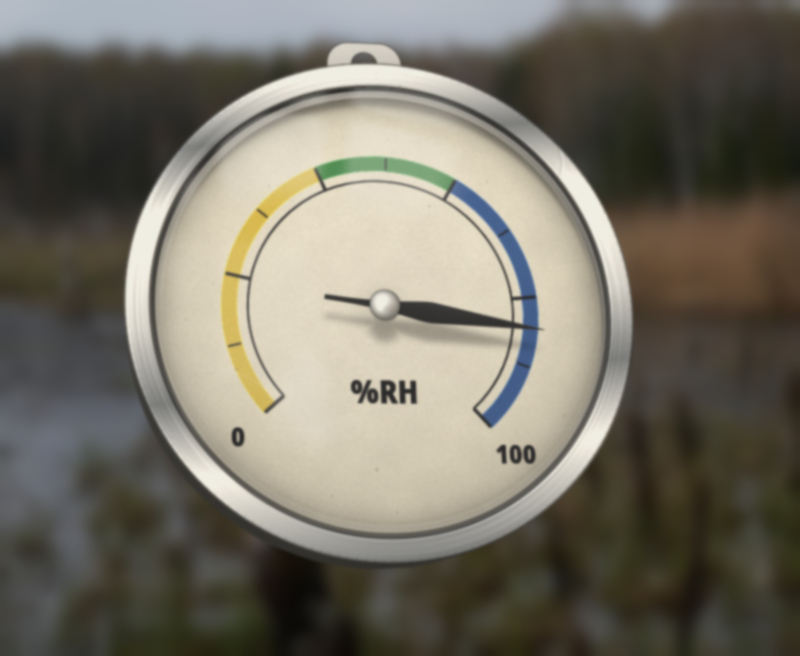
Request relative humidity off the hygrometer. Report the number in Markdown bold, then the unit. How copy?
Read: **85** %
